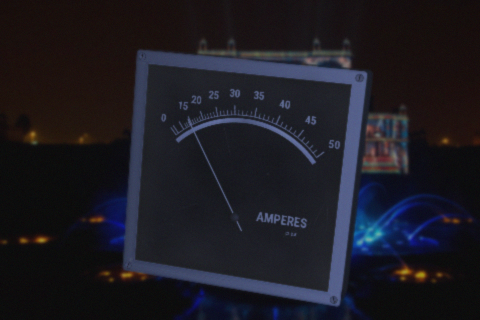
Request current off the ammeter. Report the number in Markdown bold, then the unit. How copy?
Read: **15** A
